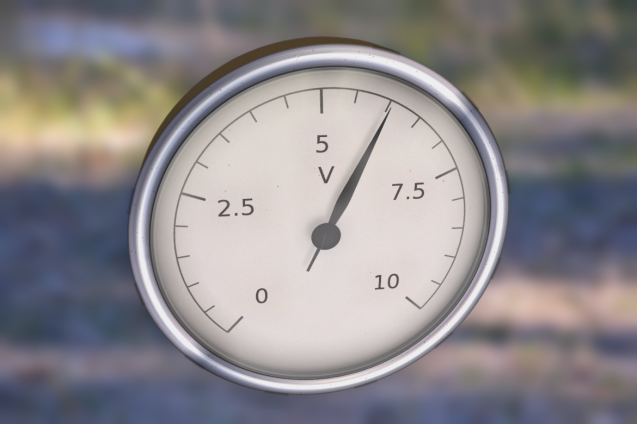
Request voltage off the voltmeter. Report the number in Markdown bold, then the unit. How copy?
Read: **6** V
